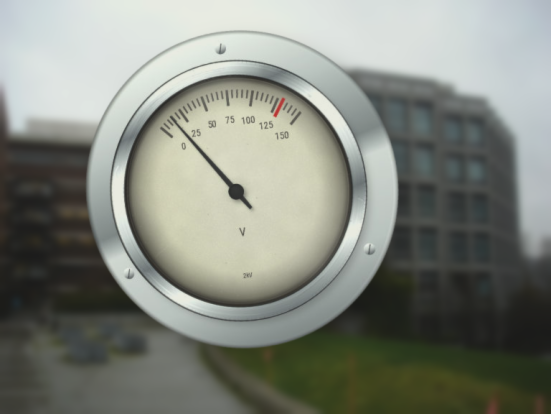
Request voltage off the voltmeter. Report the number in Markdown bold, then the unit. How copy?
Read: **15** V
